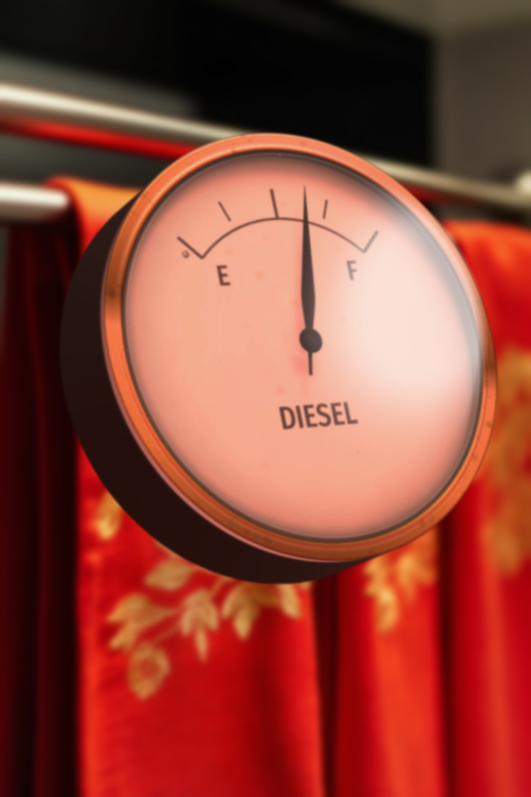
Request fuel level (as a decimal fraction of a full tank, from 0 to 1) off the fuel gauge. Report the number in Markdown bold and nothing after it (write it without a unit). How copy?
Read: **0.625**
